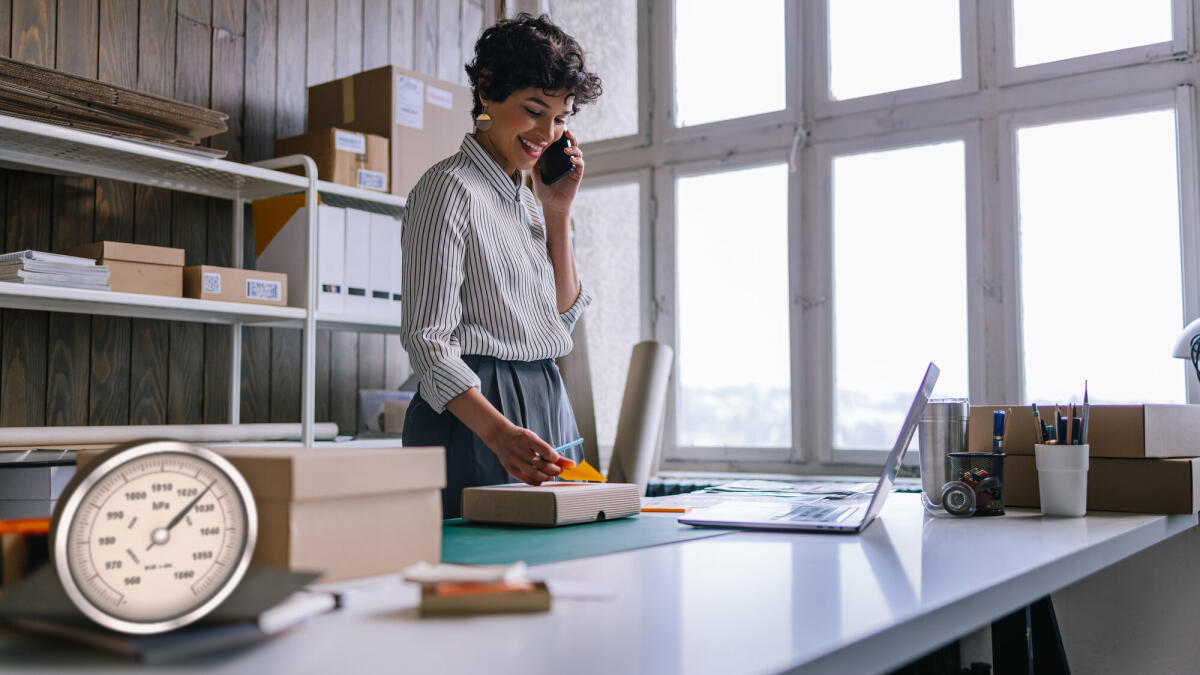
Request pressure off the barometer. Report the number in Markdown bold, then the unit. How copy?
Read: **1025** hPa
